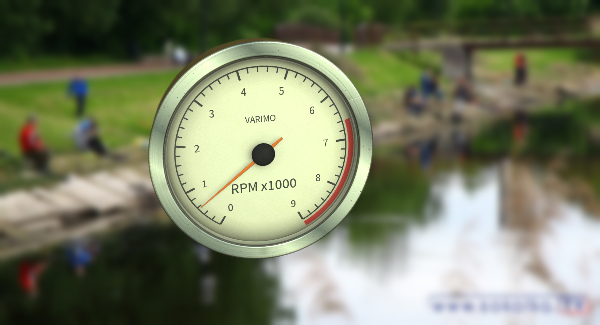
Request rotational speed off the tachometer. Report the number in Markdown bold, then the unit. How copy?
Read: **600** rpm
